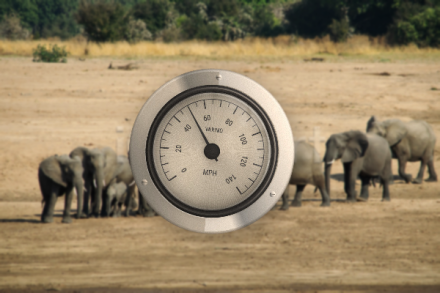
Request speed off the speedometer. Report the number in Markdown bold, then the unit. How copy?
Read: **50** mph
